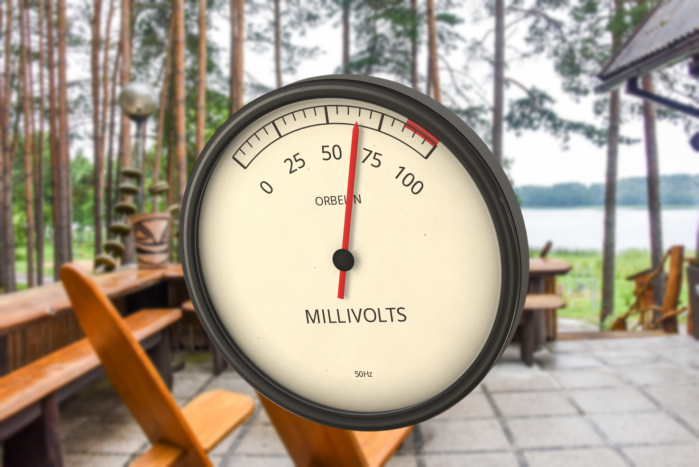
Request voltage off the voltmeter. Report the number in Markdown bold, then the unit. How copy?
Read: **65** mV
